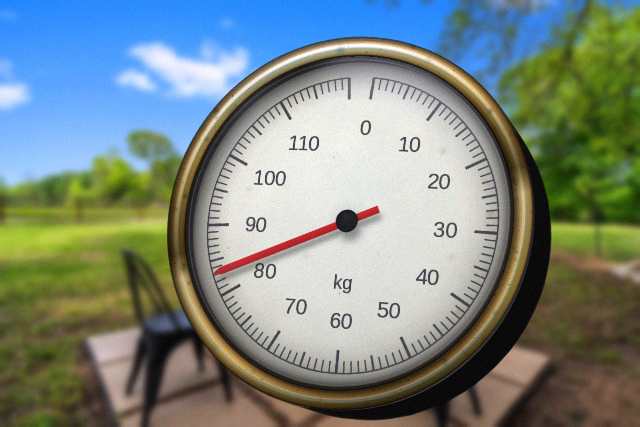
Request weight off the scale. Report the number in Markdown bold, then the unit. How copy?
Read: **83** kg
